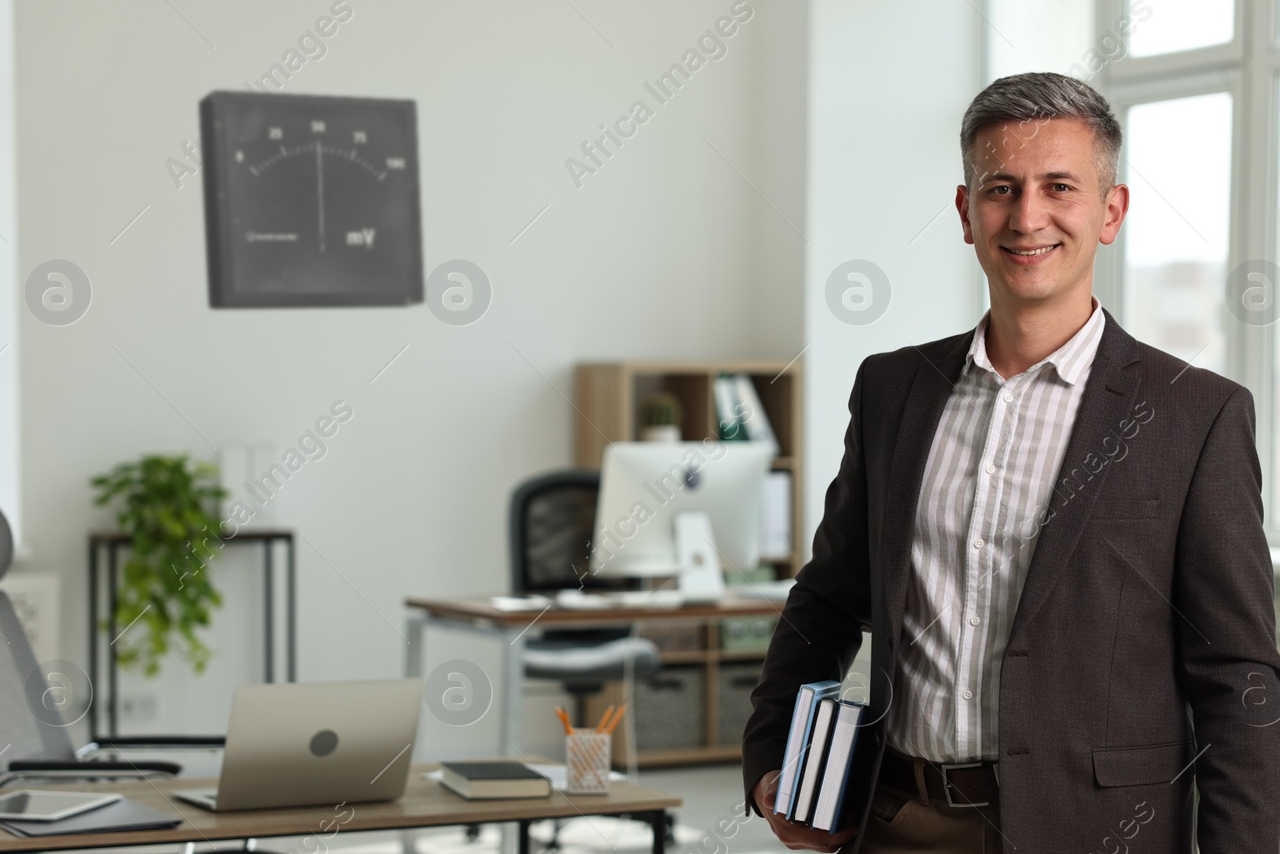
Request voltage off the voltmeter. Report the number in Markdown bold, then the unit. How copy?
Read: **50** mV
